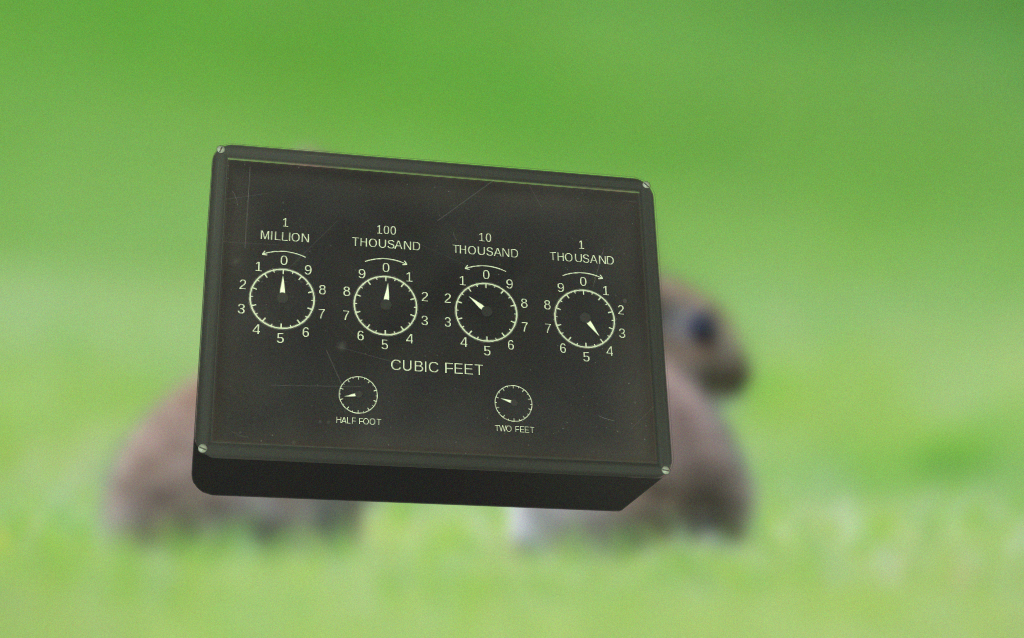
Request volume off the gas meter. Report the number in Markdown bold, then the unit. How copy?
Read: **1400** ft³
